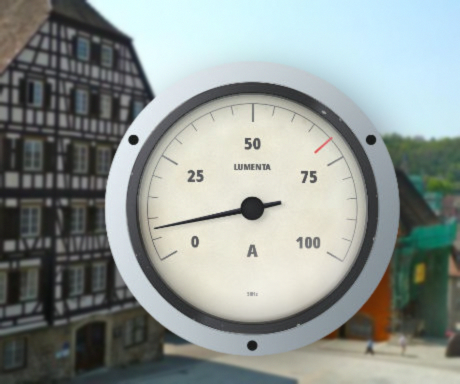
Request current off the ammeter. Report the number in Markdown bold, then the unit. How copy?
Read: **7.5** A
